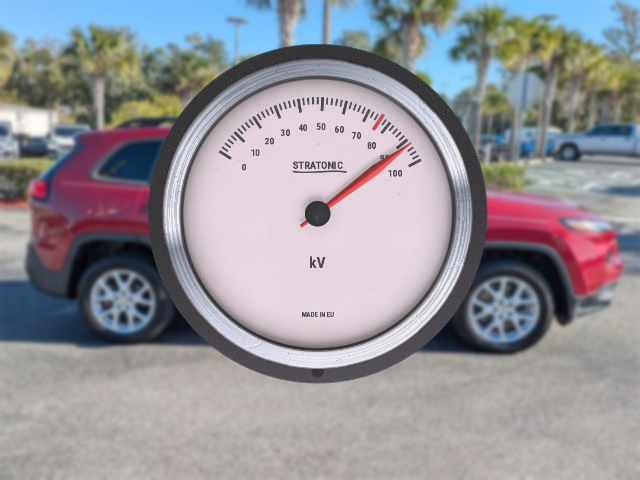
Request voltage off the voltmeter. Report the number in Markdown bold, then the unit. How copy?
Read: **92** kV
